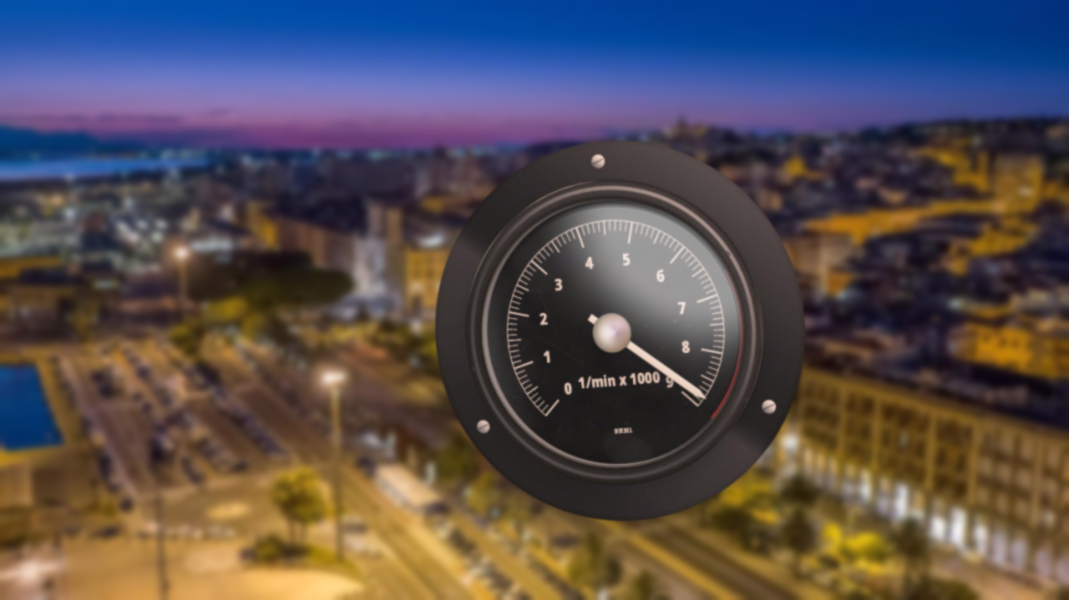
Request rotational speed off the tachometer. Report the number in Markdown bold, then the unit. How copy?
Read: **8800** rpm
